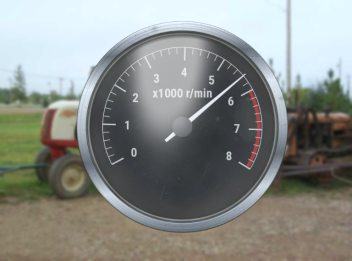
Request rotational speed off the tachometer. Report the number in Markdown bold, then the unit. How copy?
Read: **5600** rpm
